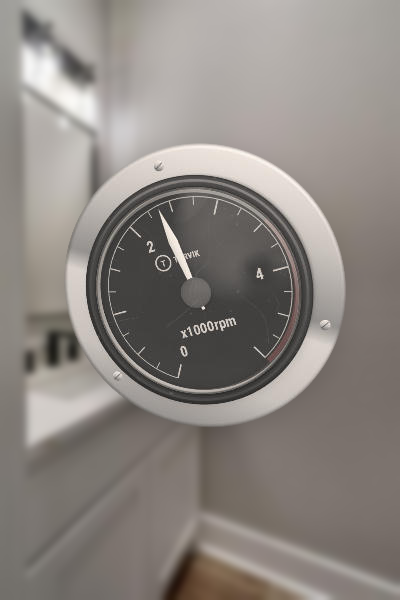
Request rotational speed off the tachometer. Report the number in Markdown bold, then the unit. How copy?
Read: **2375** rpm
